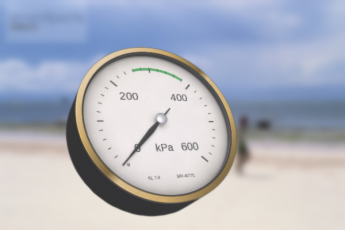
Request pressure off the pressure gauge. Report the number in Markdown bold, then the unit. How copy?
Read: **0** kPa
